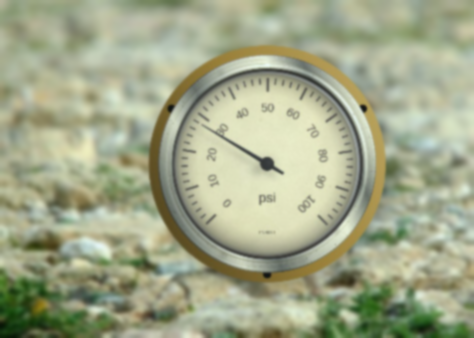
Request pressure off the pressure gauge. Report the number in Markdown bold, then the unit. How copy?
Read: **28** psi
